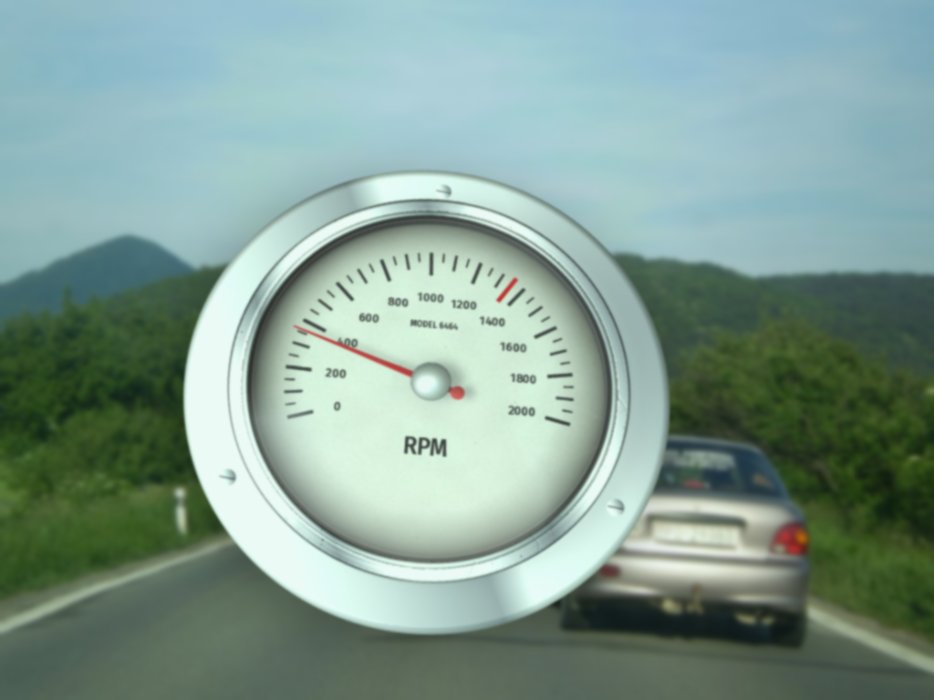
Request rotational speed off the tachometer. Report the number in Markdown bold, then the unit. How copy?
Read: **350** rpm
